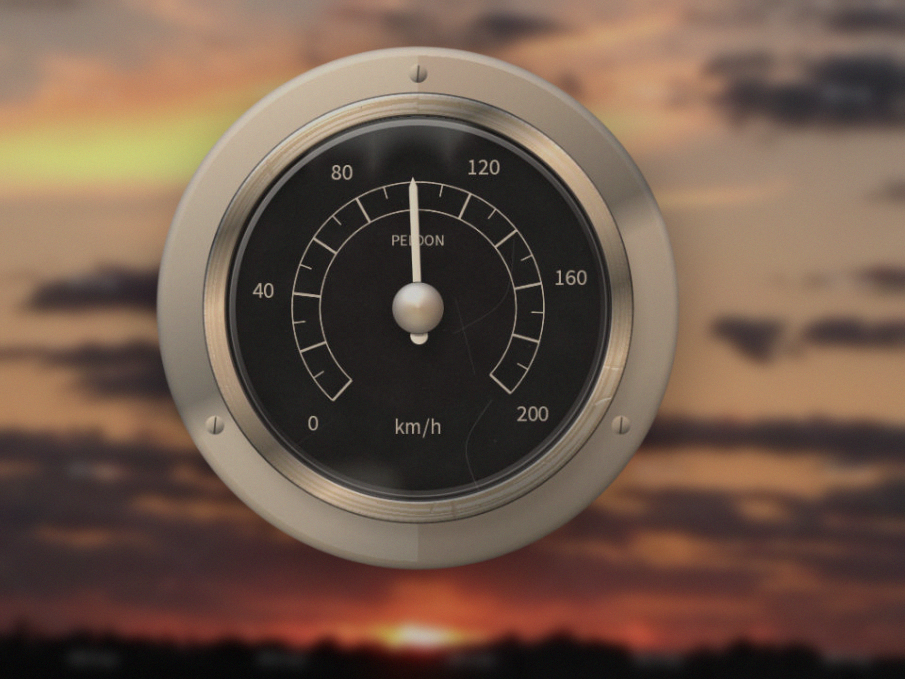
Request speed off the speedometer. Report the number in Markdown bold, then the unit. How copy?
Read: **100** km/h
